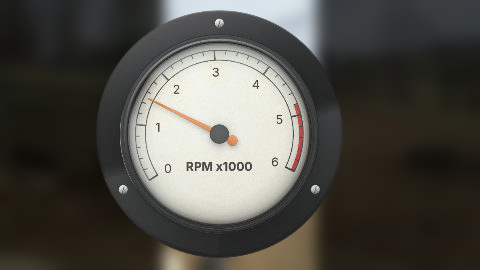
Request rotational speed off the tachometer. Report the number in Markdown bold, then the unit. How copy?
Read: **1500** rpm
